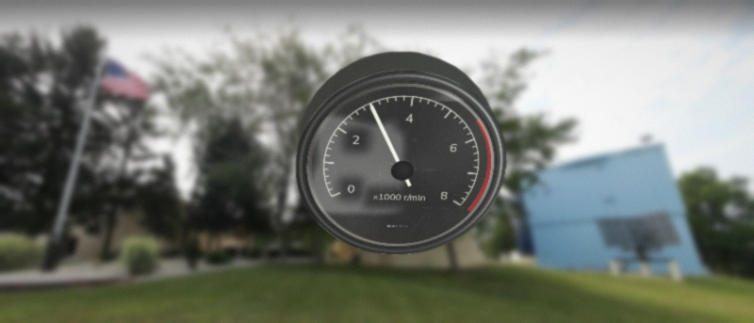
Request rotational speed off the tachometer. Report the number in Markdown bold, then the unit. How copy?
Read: **3000** rpm
